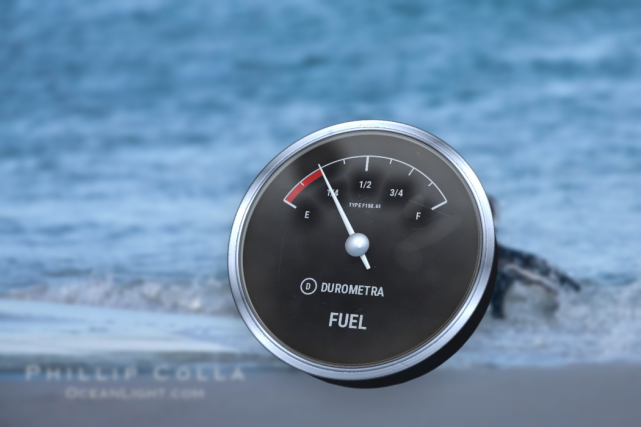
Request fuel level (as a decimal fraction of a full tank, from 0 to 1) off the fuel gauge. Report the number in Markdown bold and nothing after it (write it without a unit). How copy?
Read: **0.25**
